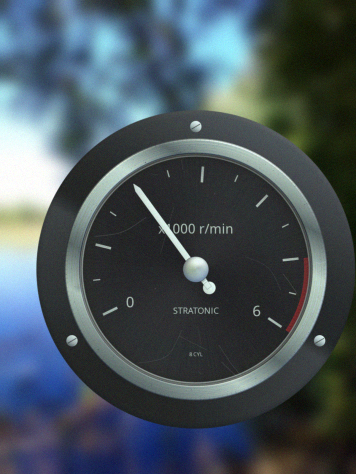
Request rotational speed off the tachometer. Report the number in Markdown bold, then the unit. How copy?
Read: **2000** rpm
